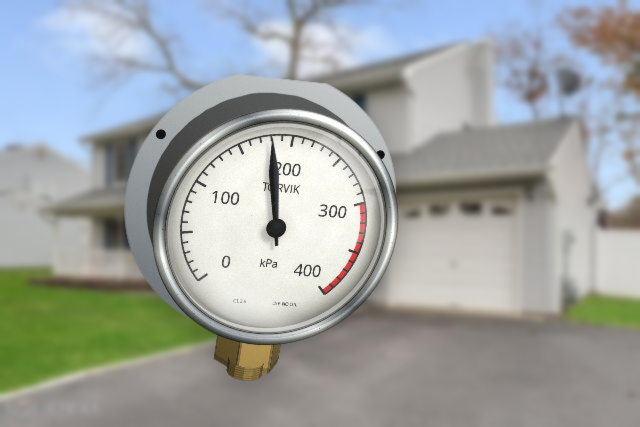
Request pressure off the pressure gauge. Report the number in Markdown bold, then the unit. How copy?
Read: **180** kPa
